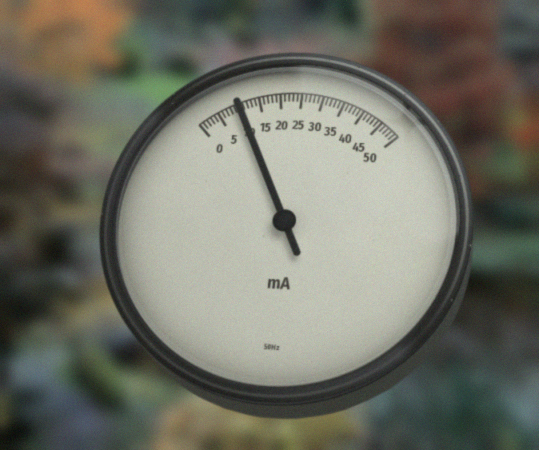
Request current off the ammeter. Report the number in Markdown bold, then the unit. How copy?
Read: **10** mA
